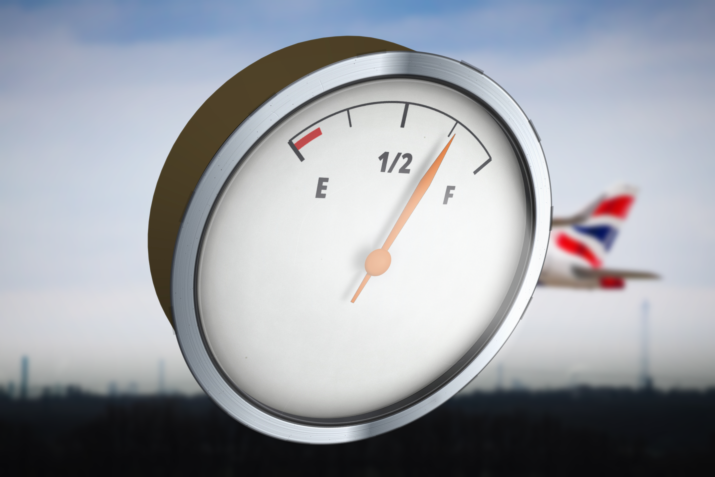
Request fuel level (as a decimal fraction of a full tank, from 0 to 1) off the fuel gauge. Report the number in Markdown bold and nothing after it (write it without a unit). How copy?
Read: **0.75**
